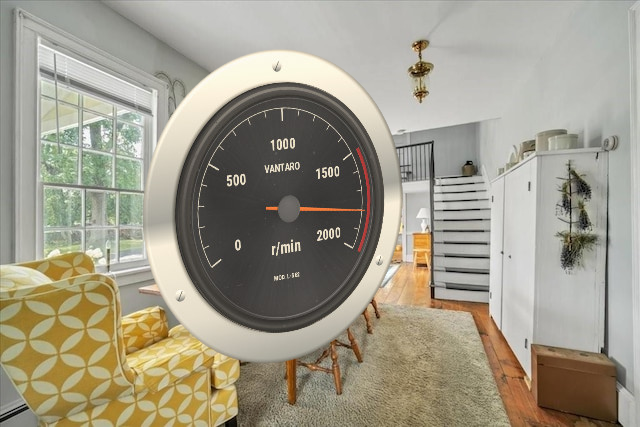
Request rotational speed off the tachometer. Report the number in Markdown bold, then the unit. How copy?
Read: **1800** rpm
